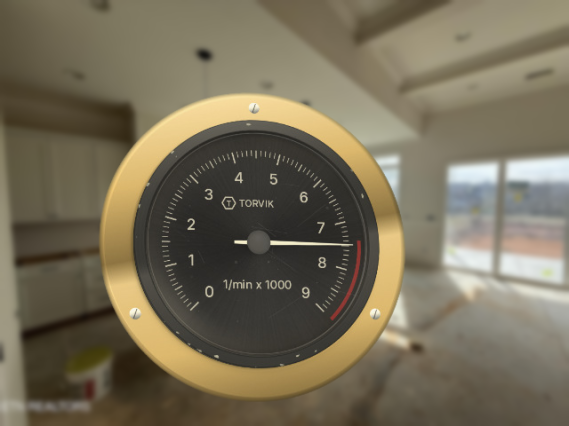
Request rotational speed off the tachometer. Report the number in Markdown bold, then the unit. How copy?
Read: **7500** rpm
